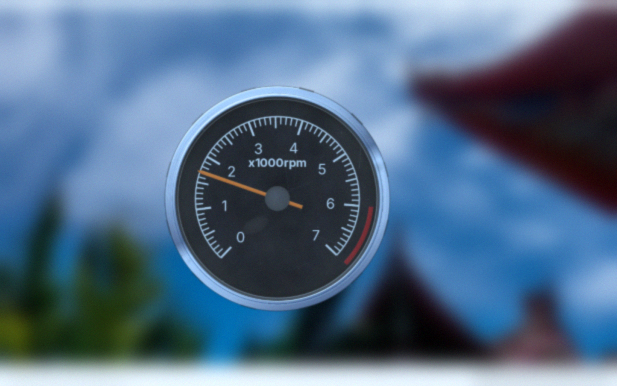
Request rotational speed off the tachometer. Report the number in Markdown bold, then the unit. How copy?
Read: **1700** rpm
